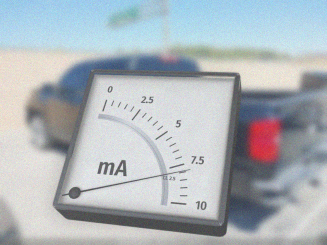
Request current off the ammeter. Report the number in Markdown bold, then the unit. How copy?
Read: **8** mA
